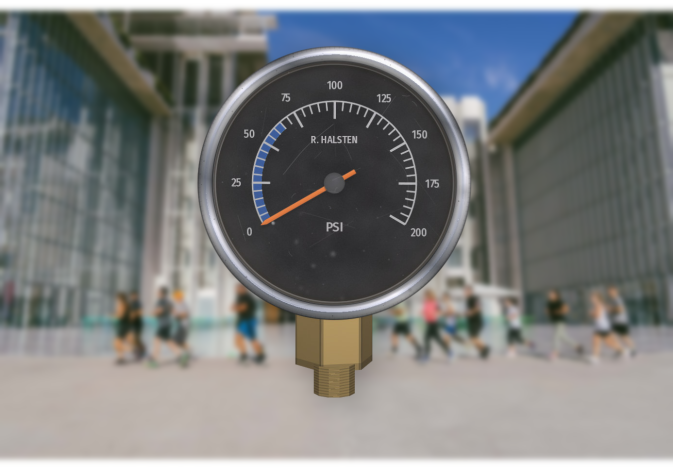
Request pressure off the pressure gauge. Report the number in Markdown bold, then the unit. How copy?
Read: **0** psi
